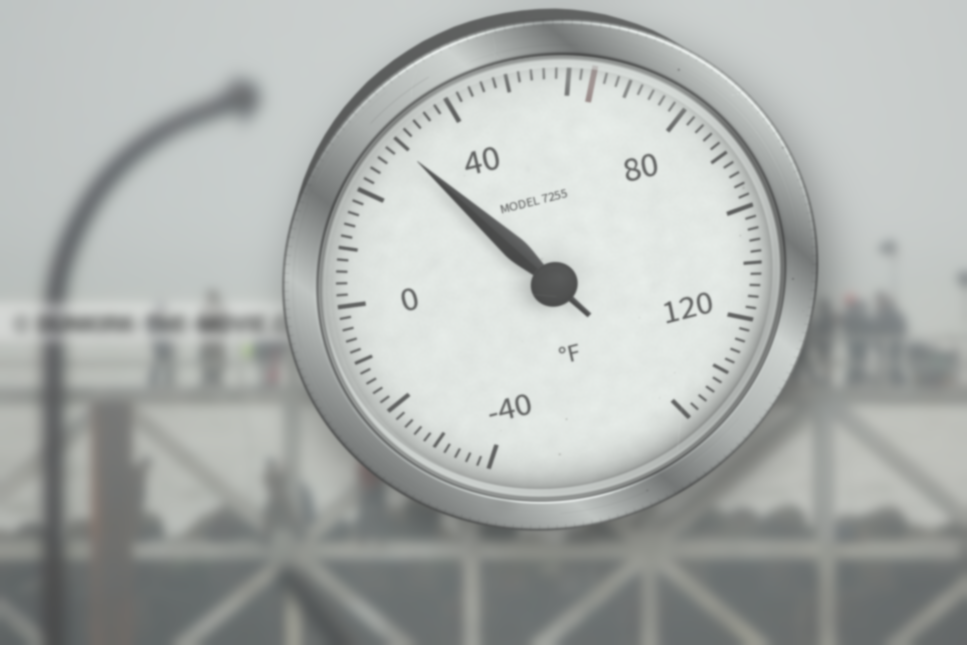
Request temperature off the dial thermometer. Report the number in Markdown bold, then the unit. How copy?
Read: **30** °F
